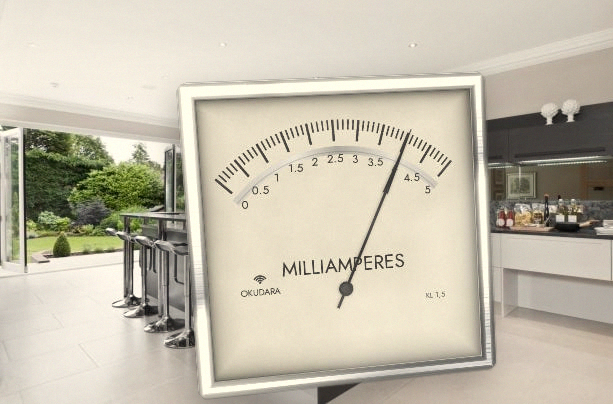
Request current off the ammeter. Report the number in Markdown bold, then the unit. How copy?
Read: **4** mA
